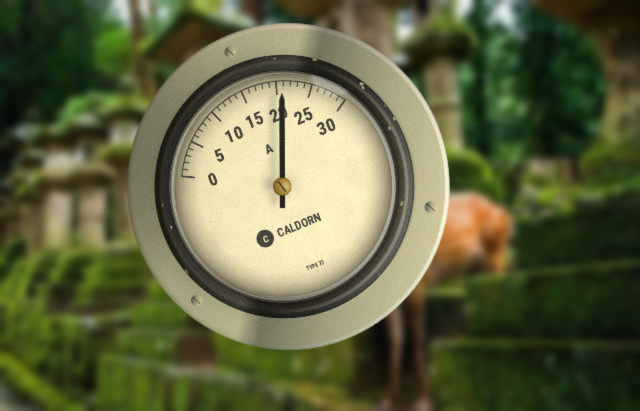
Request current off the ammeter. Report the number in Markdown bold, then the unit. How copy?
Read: **21** A
